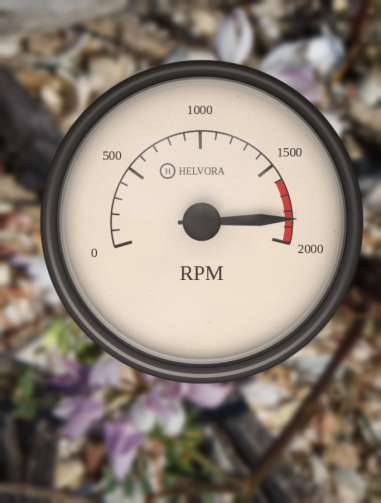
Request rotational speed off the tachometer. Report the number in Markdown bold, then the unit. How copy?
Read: **1850** rpm
